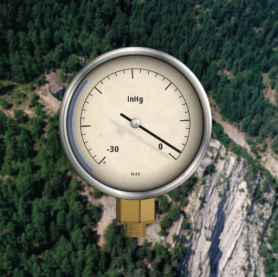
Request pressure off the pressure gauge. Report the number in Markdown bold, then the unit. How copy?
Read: **-1** inHg
